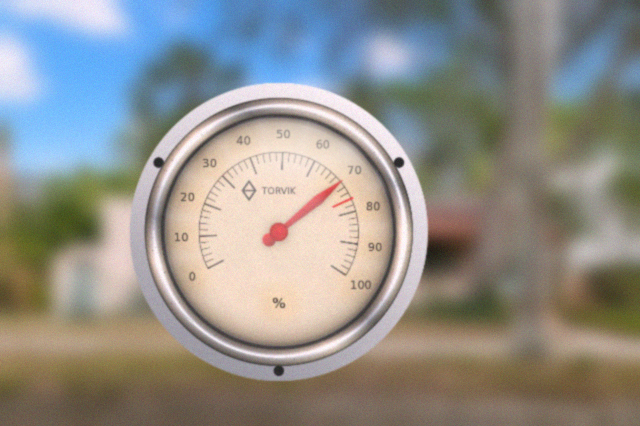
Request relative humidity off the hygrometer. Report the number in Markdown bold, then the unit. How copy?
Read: **70** %
